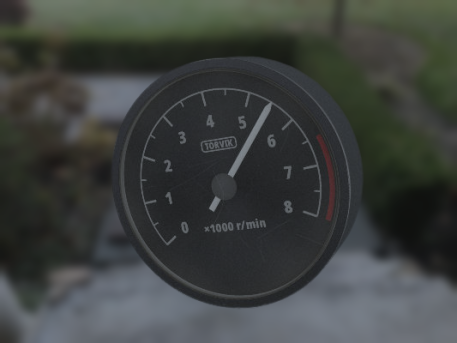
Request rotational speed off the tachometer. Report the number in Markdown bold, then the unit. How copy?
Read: **5500** rpm
